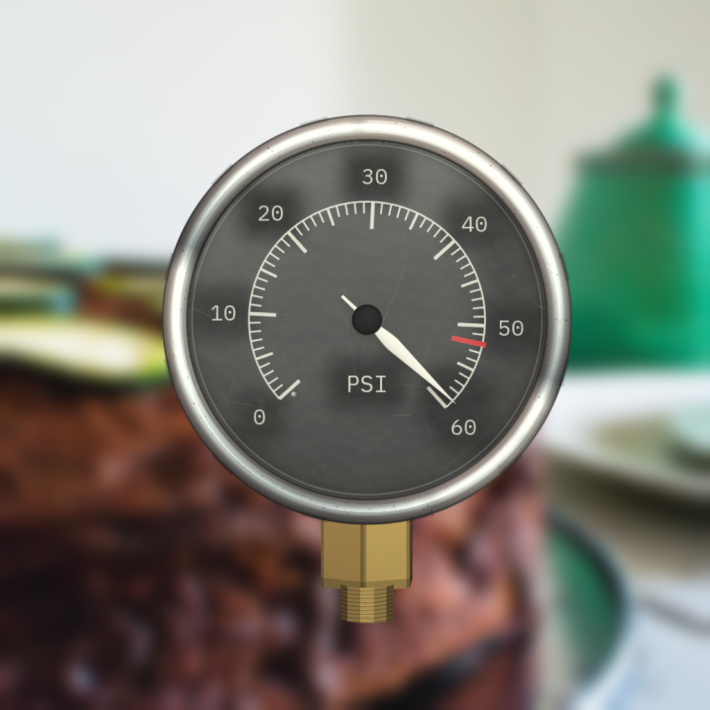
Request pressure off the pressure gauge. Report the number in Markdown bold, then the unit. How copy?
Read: **59** psi
